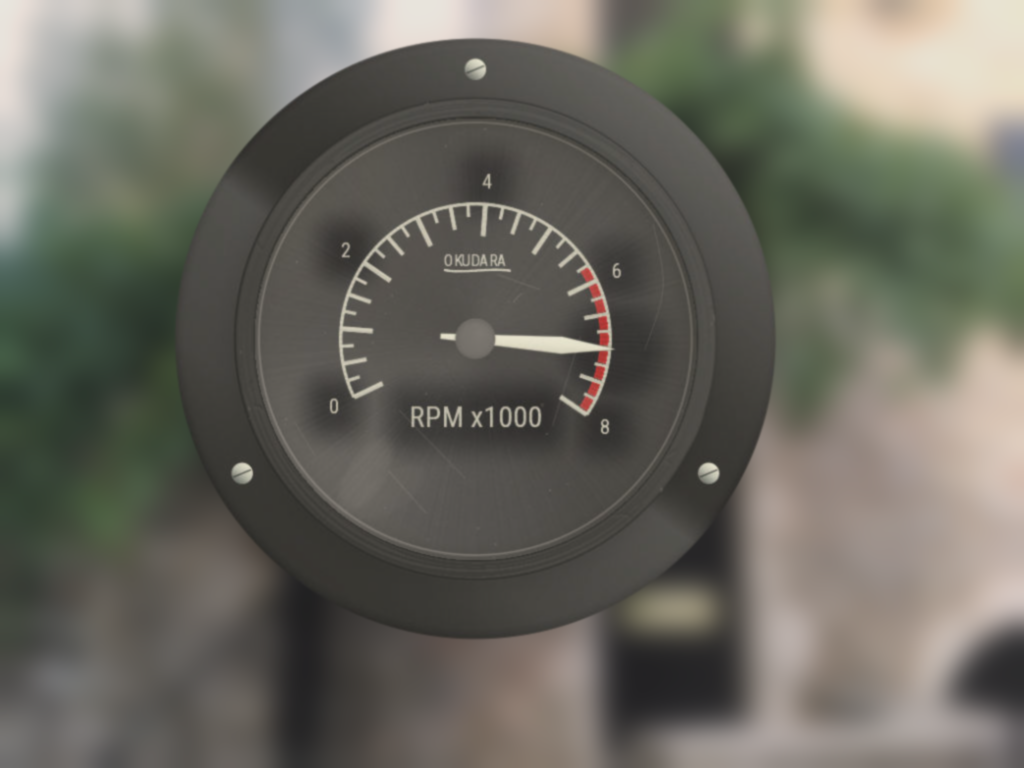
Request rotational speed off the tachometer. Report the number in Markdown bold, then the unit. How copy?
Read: **7000** rpm
